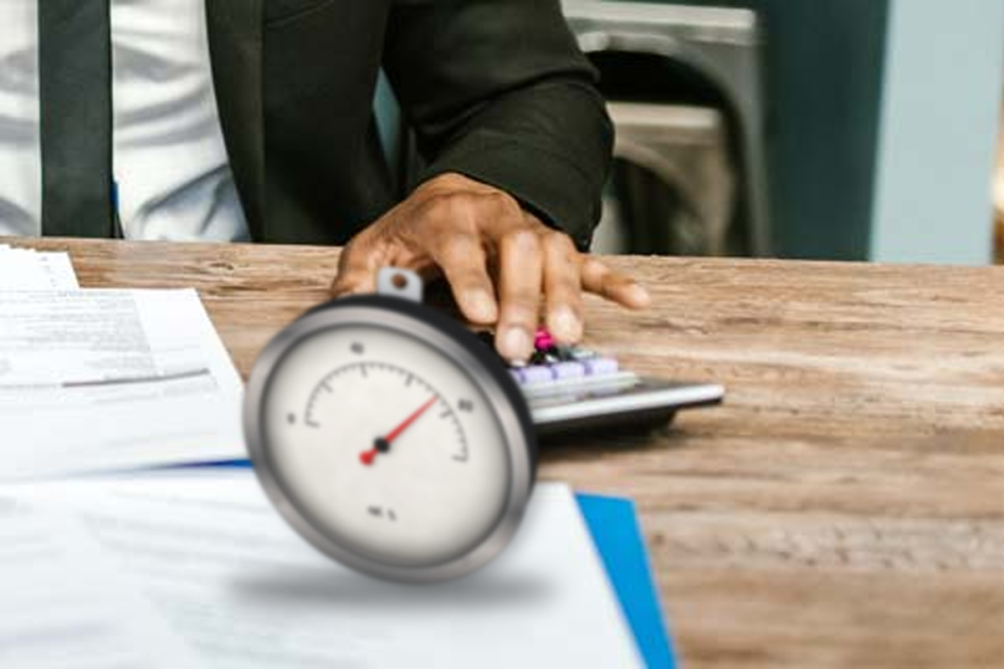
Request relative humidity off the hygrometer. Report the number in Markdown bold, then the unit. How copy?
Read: **72** %
